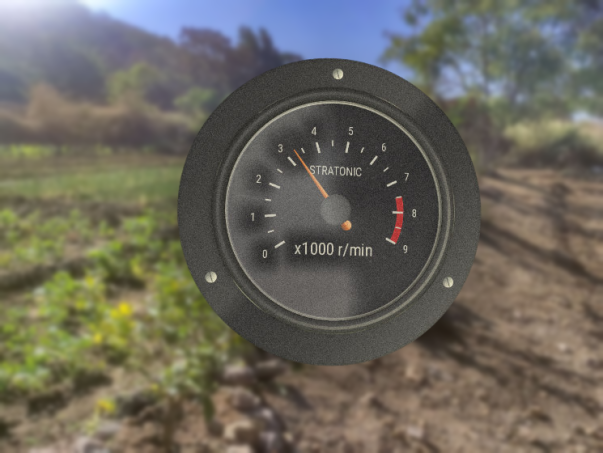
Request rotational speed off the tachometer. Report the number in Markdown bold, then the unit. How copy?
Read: **3250** rpm
